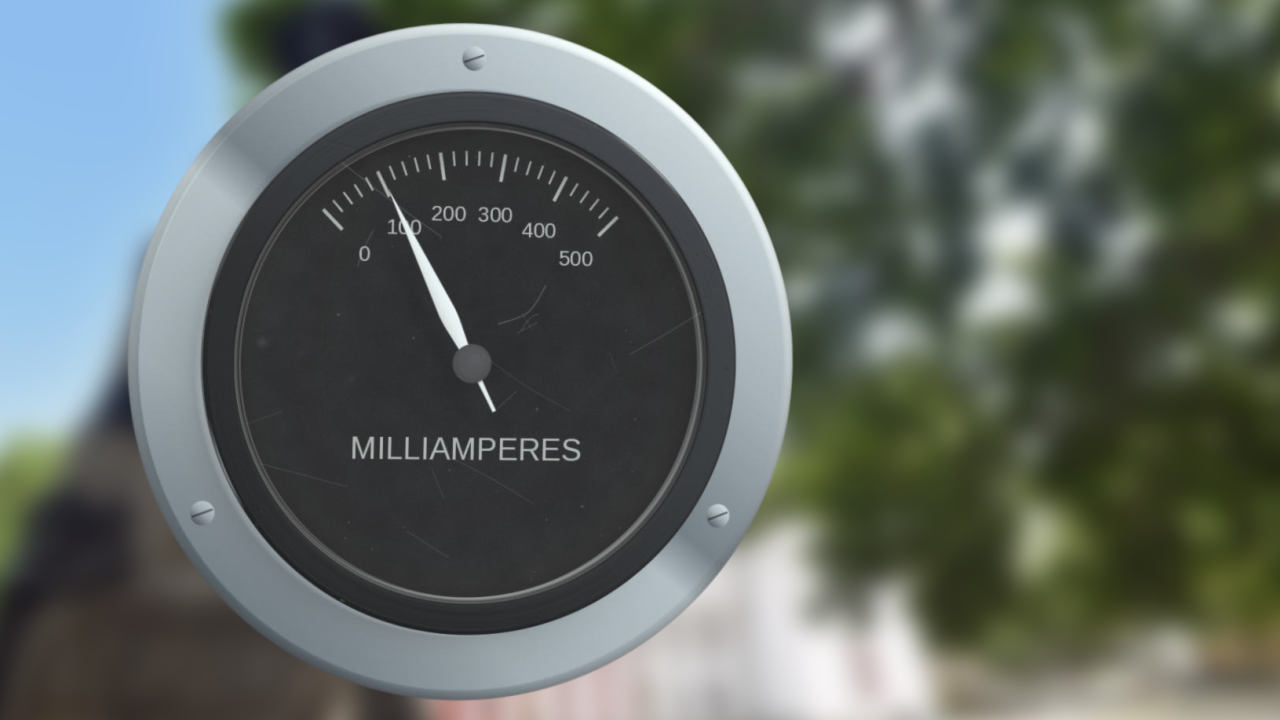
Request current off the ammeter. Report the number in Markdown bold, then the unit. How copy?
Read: **100** mA
